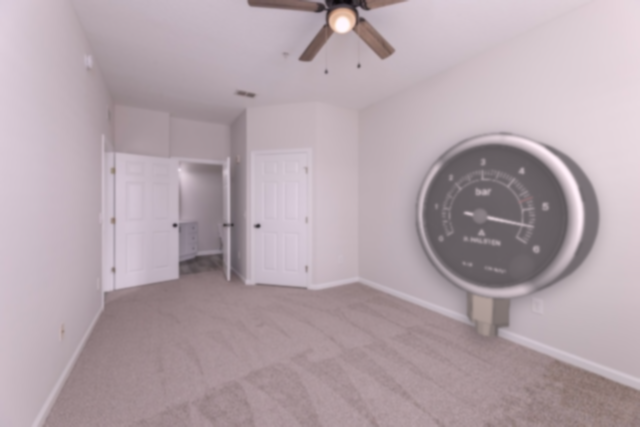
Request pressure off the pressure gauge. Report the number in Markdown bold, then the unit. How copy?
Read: **5.5** bar
